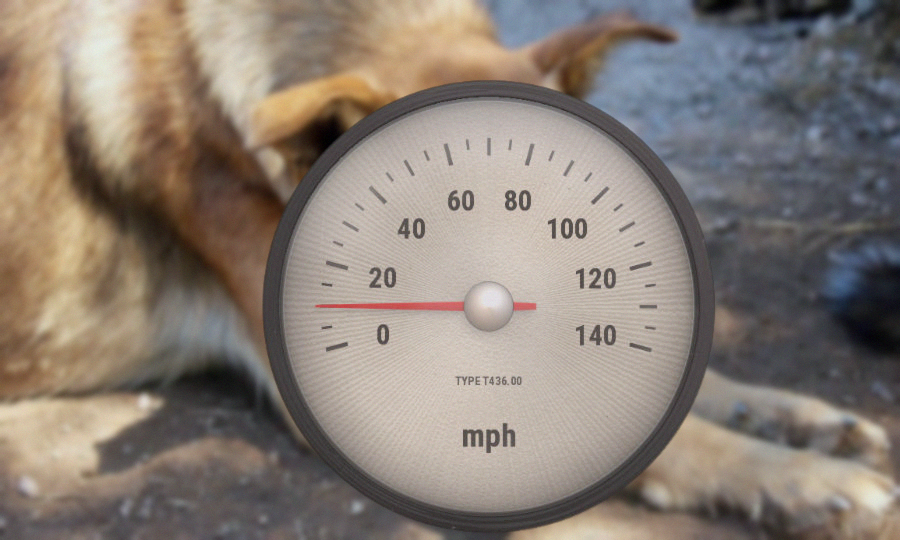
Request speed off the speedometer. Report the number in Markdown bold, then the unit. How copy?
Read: **10** mph
